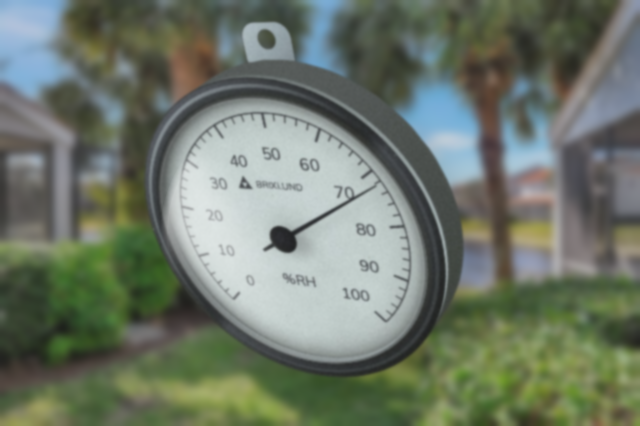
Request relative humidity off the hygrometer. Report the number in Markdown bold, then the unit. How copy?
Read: **72** %
